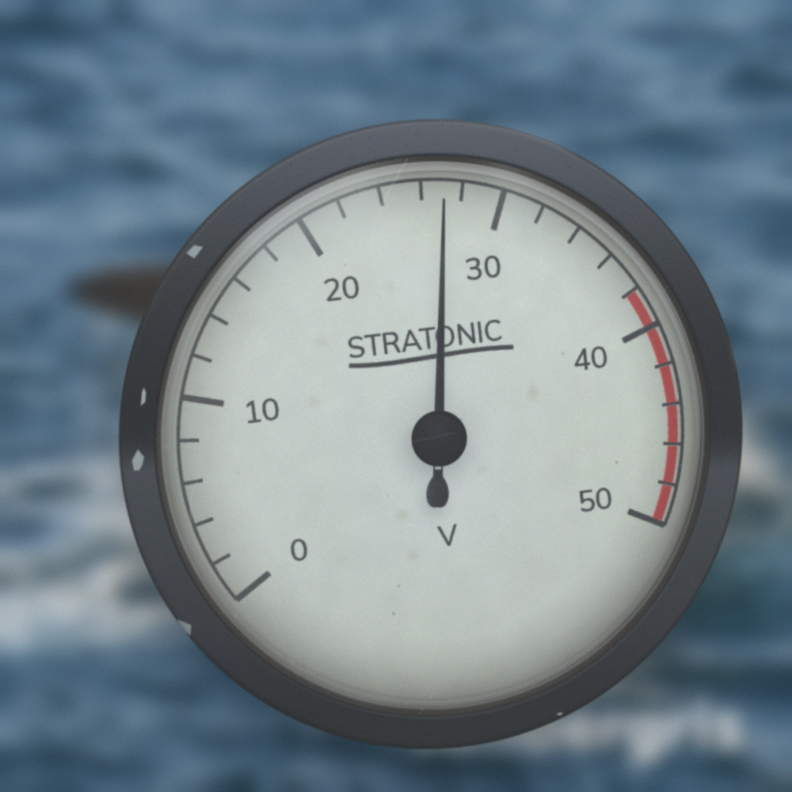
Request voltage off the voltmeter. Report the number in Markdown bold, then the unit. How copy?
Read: **27** V
